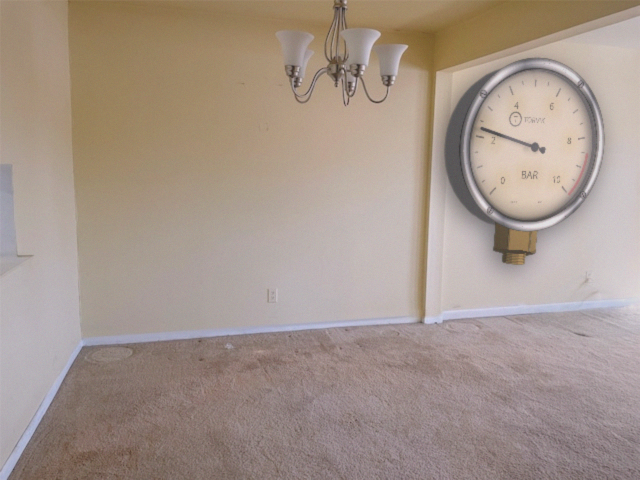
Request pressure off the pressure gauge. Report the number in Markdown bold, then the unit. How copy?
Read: **2.25** bar
